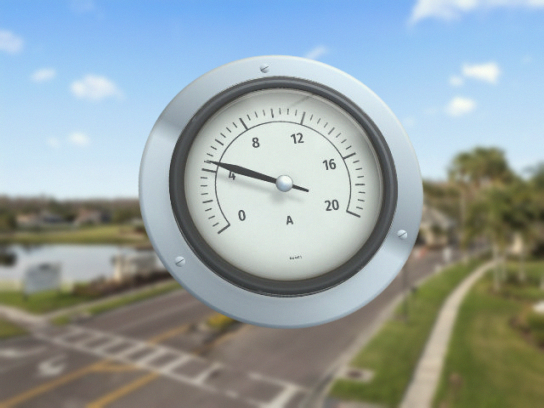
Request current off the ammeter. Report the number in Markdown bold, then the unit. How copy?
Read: **4.5** A
